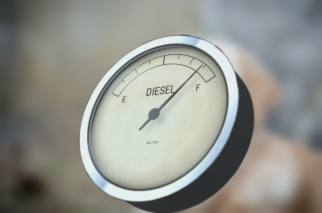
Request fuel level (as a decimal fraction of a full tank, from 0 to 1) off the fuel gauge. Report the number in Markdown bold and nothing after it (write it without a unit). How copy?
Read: **0.875**
